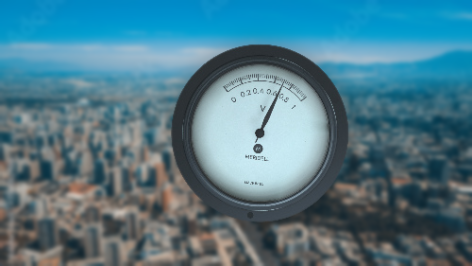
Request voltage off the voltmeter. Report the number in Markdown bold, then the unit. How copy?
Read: **0.7** V
